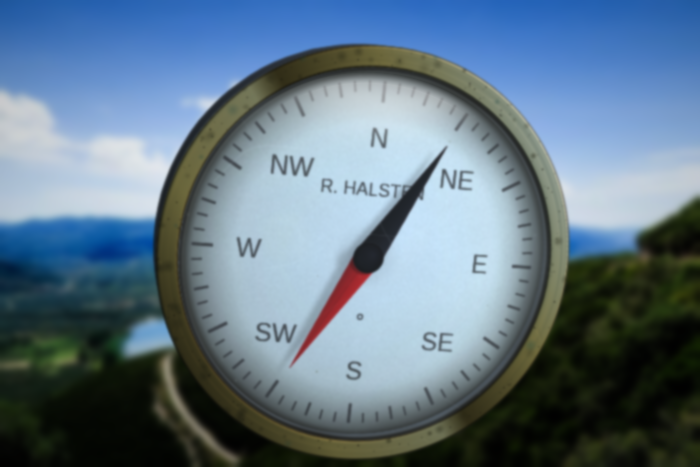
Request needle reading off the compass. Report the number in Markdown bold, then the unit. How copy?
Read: **210** °
